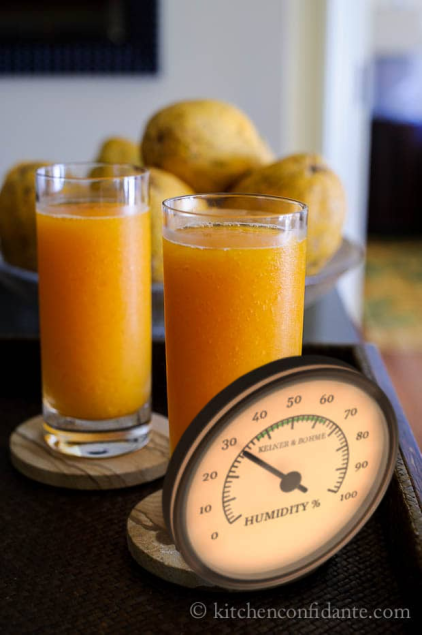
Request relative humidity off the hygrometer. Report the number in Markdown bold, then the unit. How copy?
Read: **30** %
